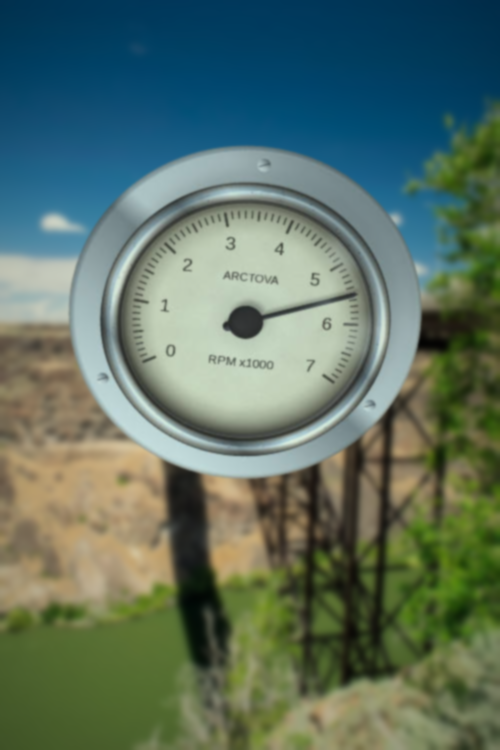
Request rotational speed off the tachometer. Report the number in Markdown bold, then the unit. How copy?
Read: **5500** rpm
